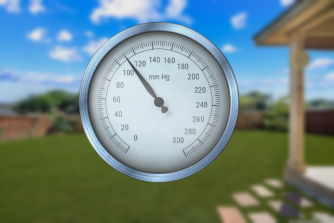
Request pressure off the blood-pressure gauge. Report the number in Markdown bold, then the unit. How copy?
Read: **110** mmHg
